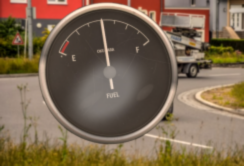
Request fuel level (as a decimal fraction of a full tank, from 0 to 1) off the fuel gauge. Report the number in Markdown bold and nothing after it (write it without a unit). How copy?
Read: **0.5**
